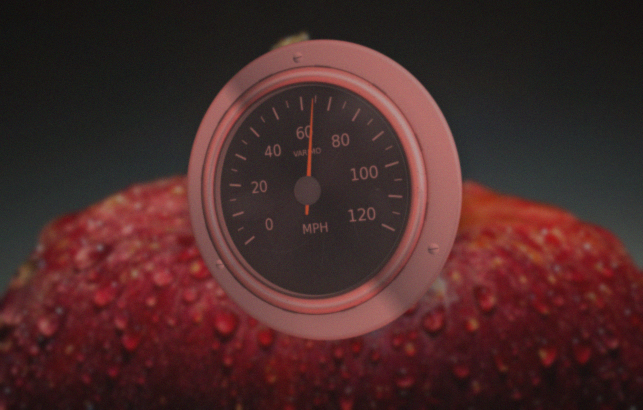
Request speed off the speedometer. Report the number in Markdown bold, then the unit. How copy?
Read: **65** mph
